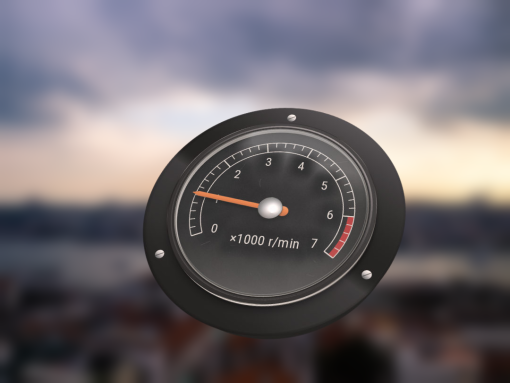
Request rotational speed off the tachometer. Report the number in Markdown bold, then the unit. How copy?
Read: **1000** rpm
